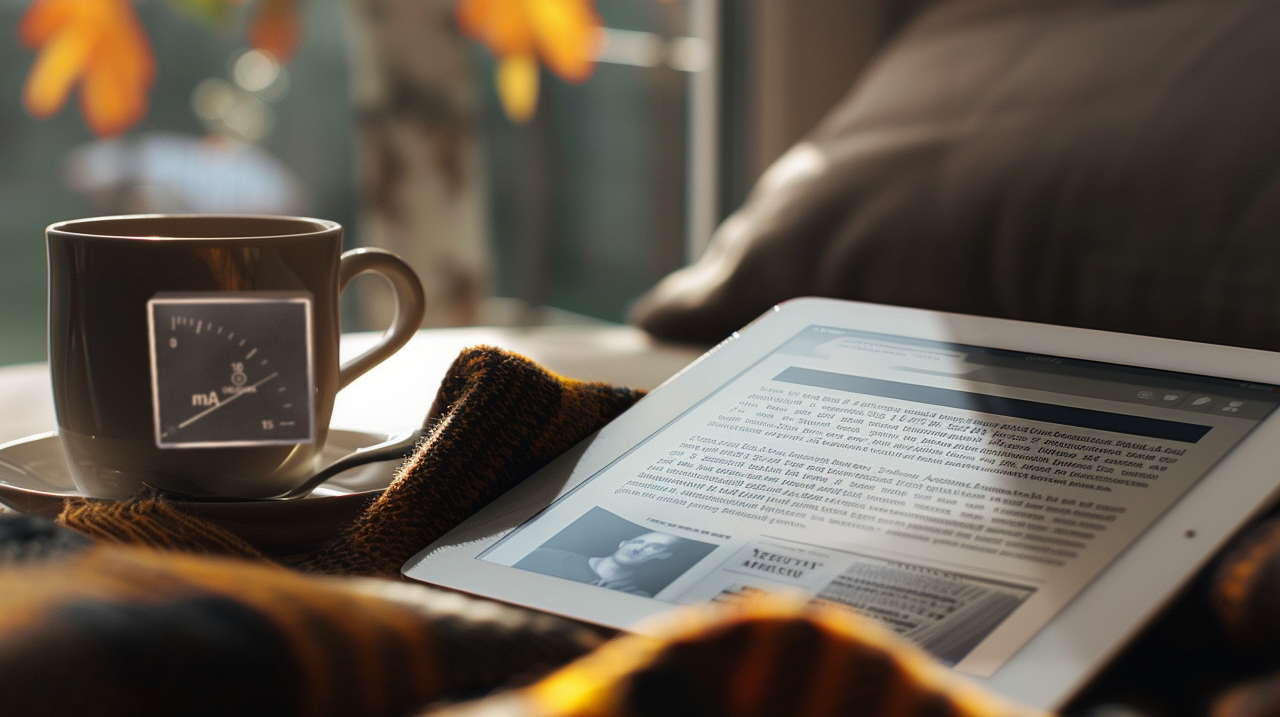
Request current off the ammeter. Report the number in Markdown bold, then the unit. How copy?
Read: **12** mA
